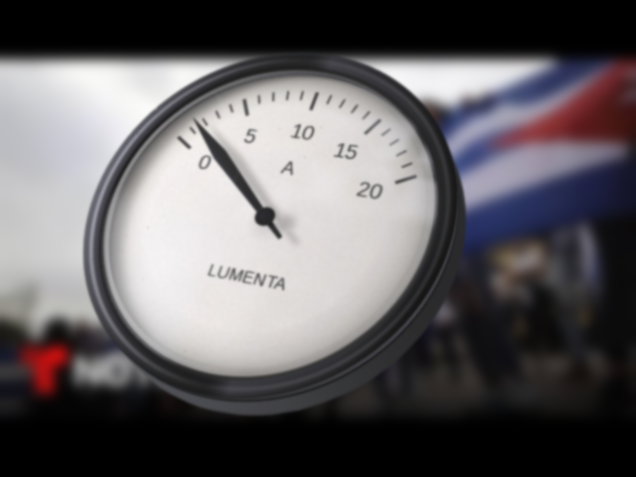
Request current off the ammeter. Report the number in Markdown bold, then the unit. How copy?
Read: **1.5** A
